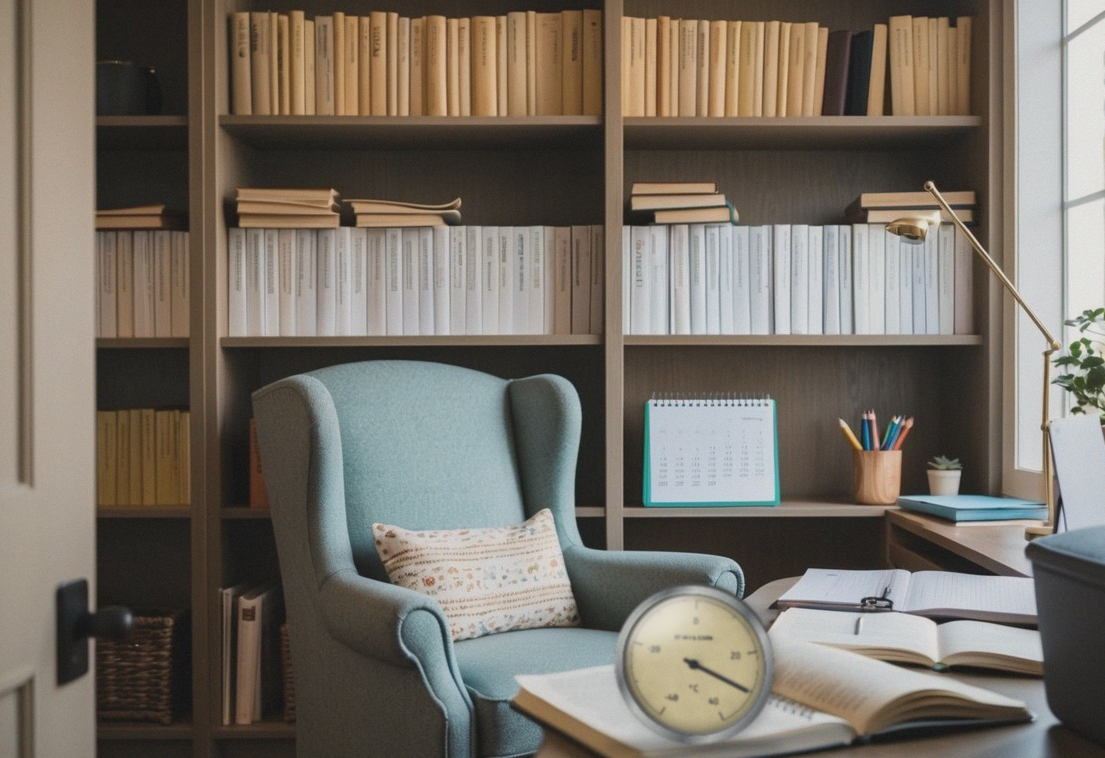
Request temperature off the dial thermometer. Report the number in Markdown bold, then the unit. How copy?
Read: **30** °C
